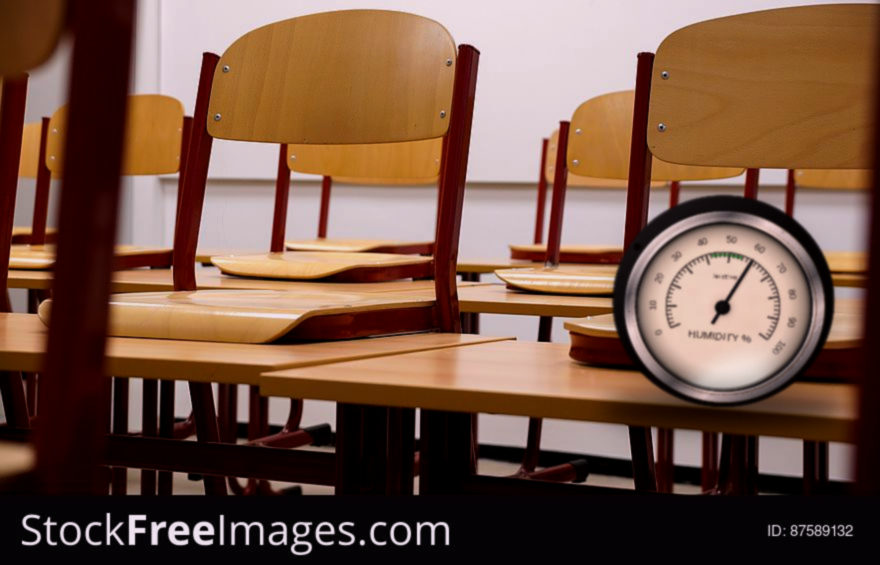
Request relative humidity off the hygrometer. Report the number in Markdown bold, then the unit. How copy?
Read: **60** %
